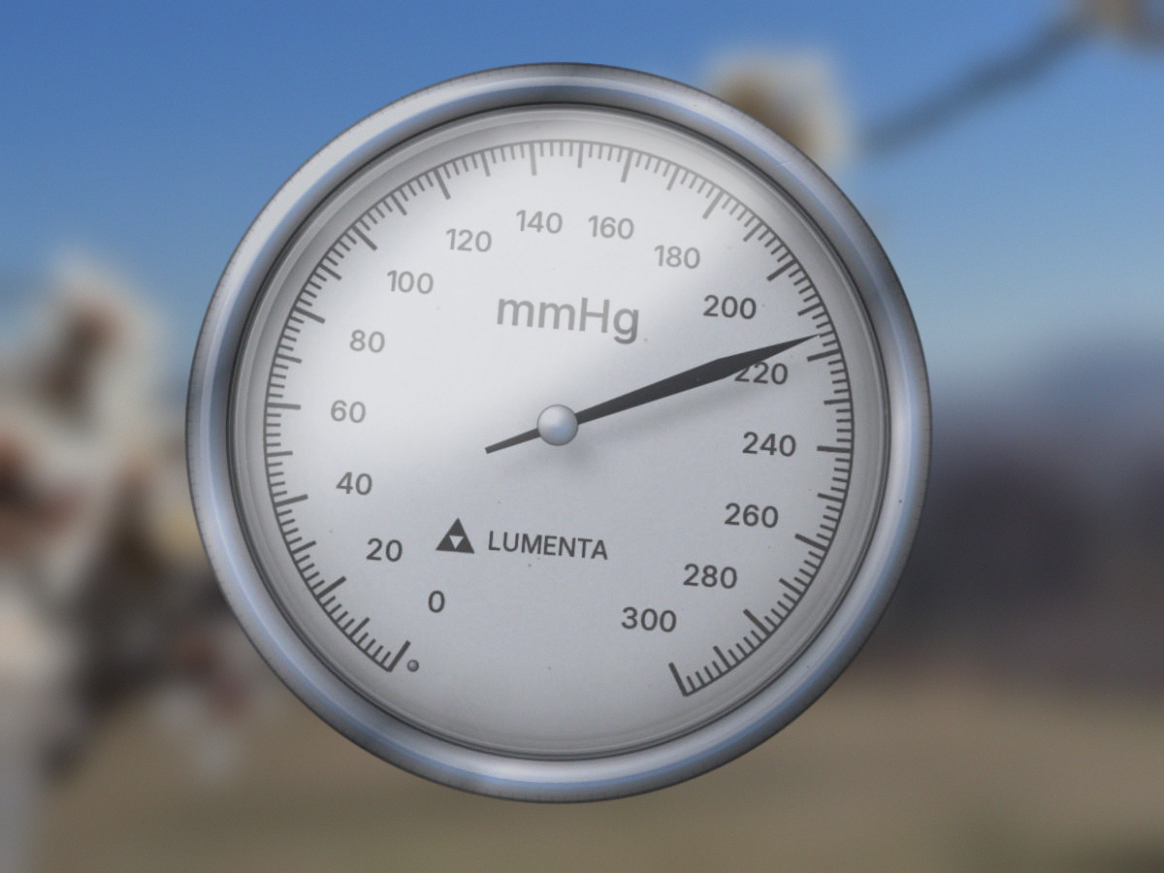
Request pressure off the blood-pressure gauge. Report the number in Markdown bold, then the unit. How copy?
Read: **216** mmHg
